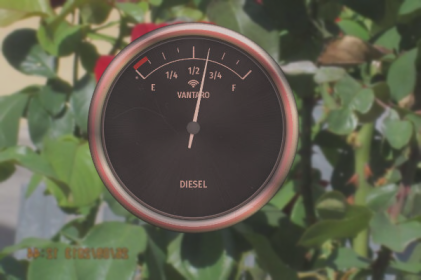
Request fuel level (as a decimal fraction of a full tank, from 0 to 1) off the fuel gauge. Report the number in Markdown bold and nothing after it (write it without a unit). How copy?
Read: **0.625**
